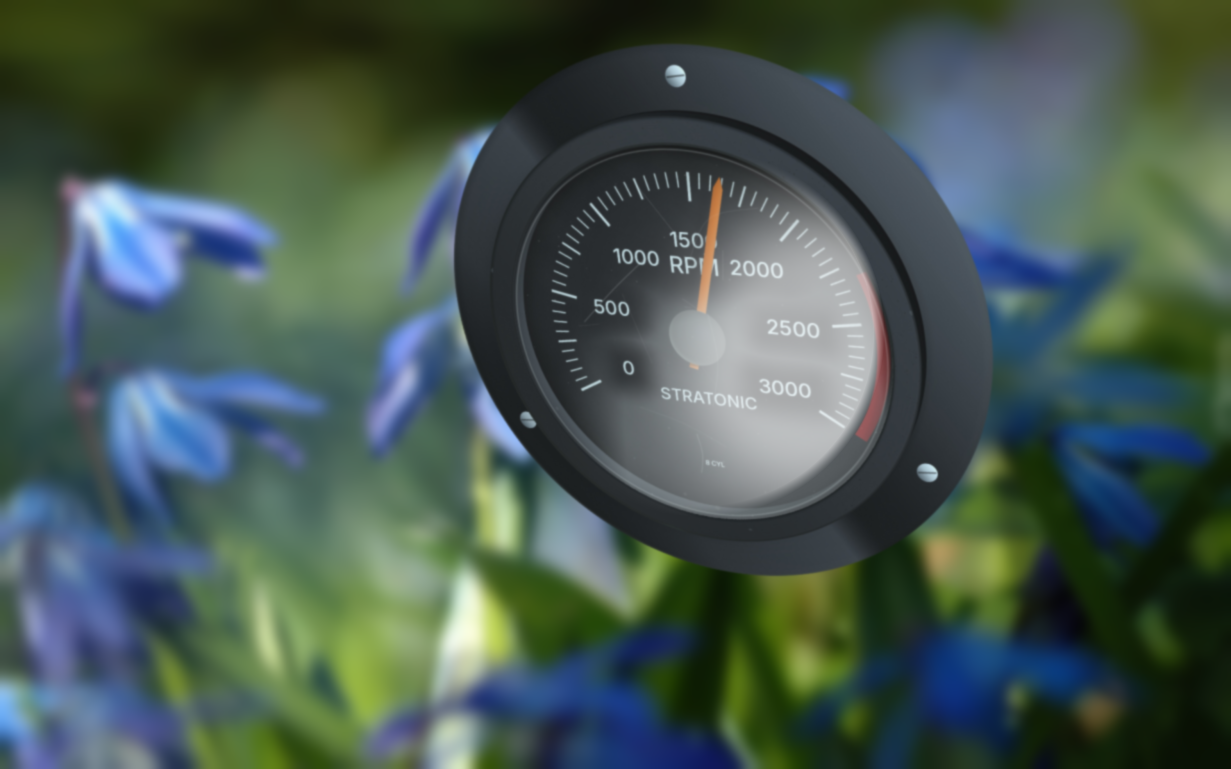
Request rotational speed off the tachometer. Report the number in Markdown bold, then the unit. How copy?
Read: **1650** rpm
